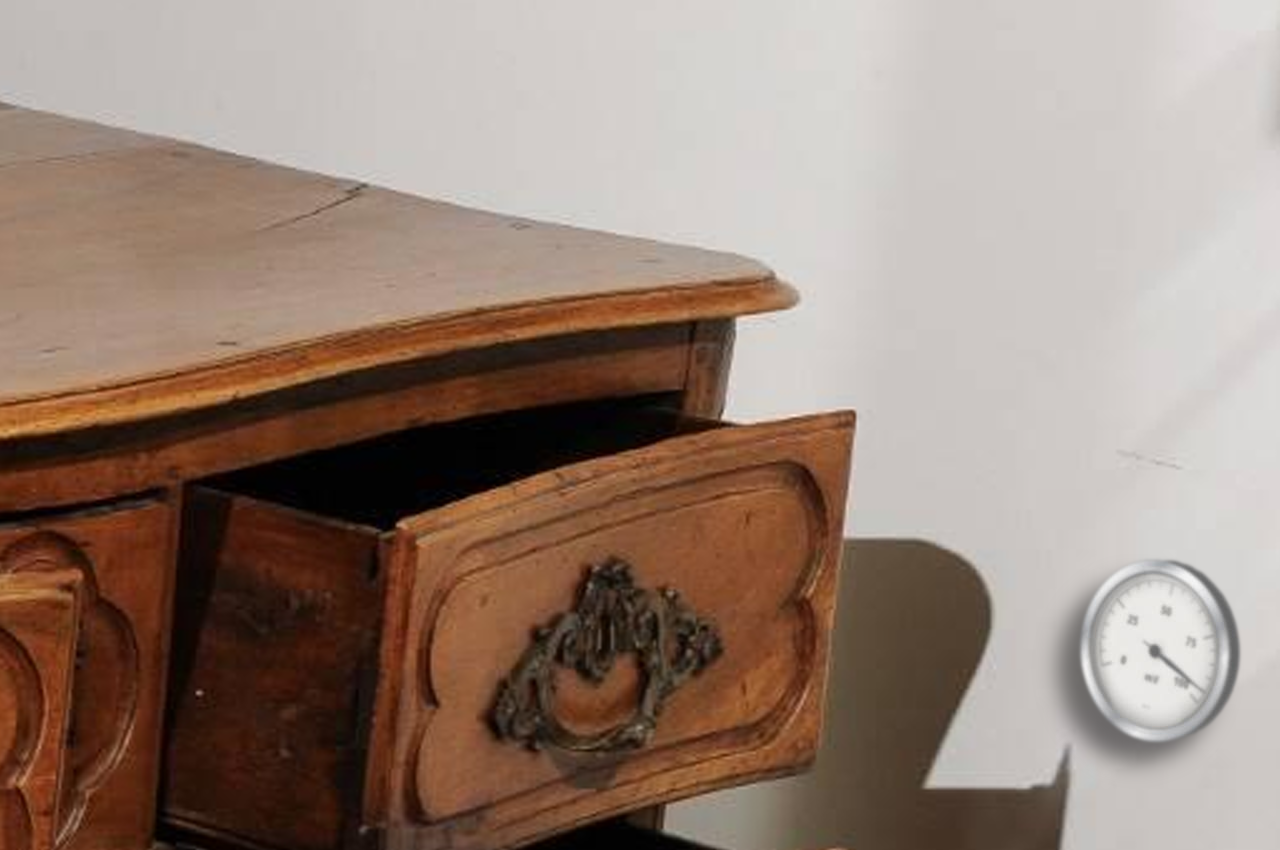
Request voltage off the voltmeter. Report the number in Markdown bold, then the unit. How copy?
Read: **95** mV
